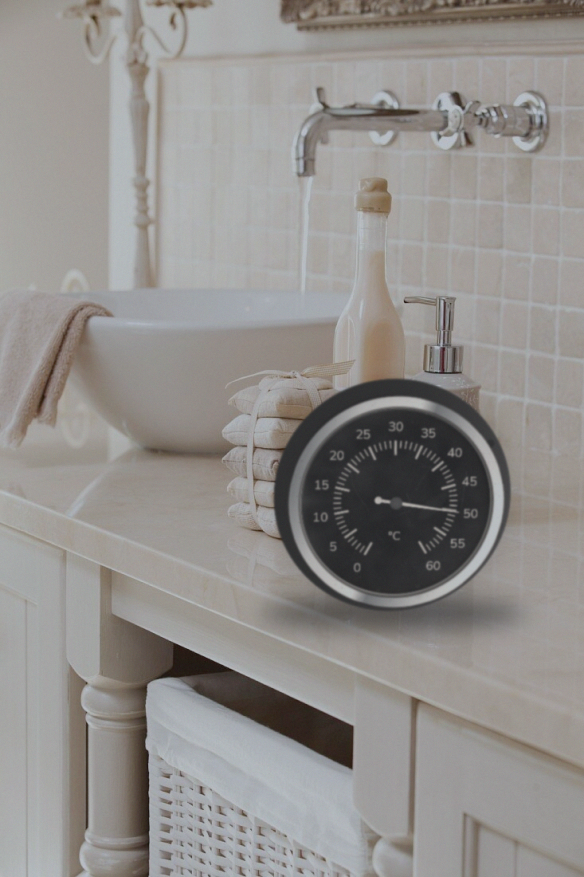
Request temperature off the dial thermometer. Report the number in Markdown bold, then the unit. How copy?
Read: **50** °C
